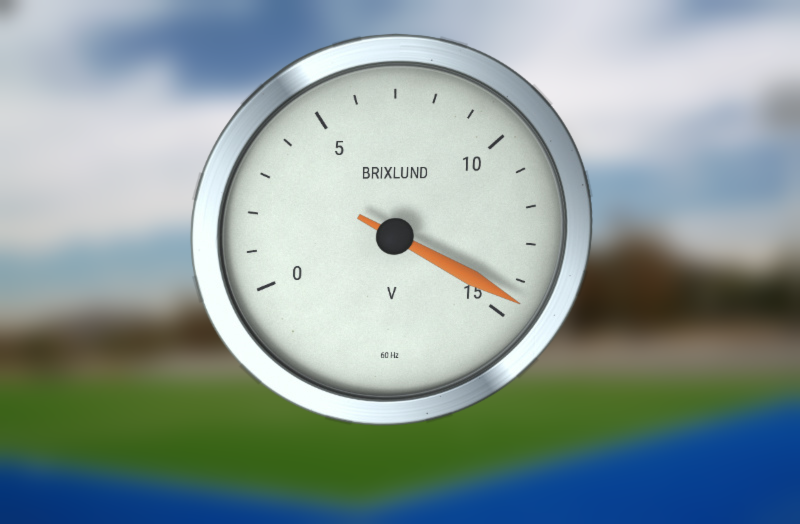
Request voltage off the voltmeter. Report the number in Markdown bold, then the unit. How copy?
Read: **14.5** V
